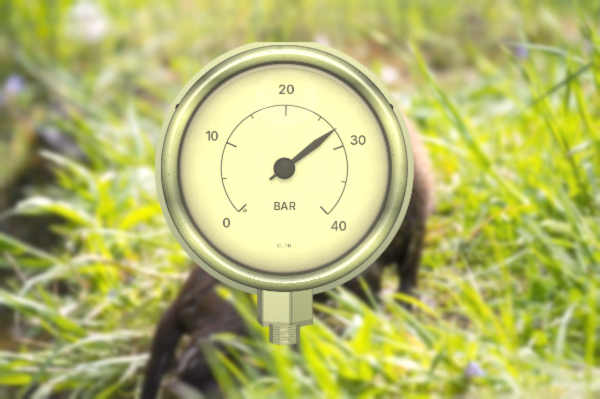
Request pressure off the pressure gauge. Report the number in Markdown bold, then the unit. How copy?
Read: **27.5** bar
